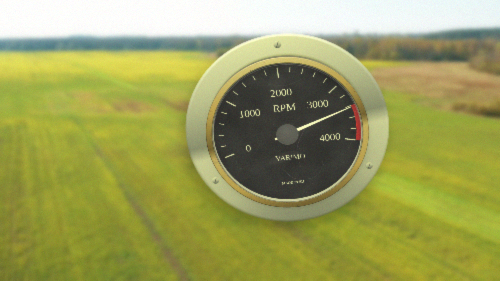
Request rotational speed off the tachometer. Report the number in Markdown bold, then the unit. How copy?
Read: **3400** rpm
